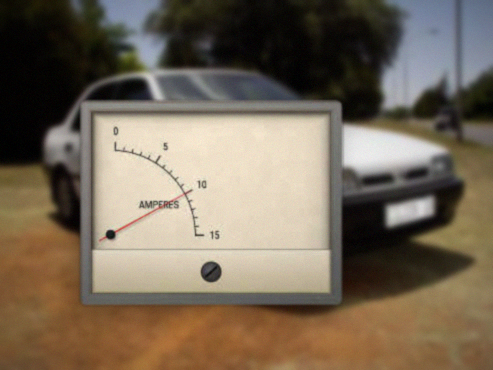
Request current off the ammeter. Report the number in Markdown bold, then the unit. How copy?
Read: **10** A
